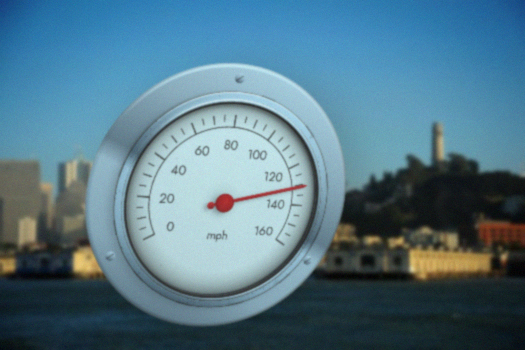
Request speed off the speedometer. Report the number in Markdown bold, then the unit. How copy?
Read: **130** mph
